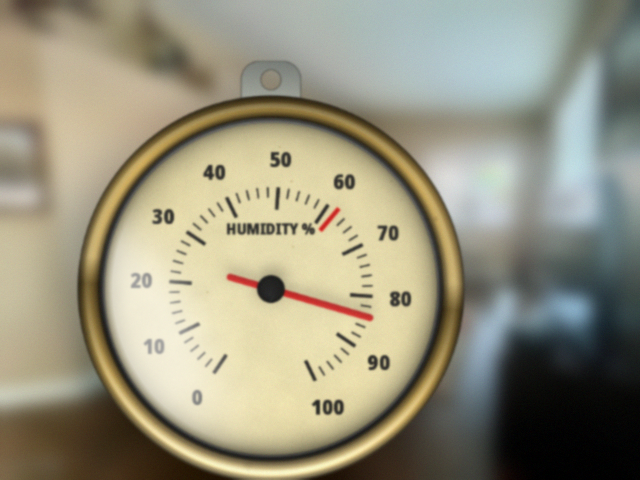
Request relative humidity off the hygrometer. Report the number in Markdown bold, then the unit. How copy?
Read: **84** %
